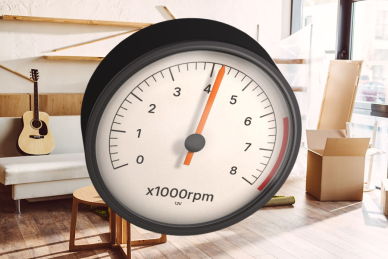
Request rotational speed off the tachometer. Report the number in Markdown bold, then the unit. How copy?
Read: **4200** rpm
